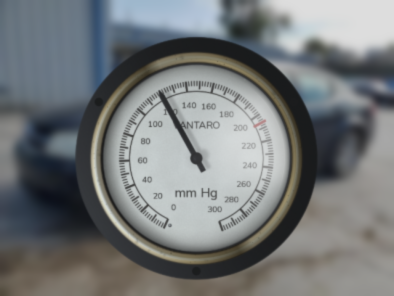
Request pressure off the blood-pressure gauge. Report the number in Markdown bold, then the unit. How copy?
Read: **120** mmHg
